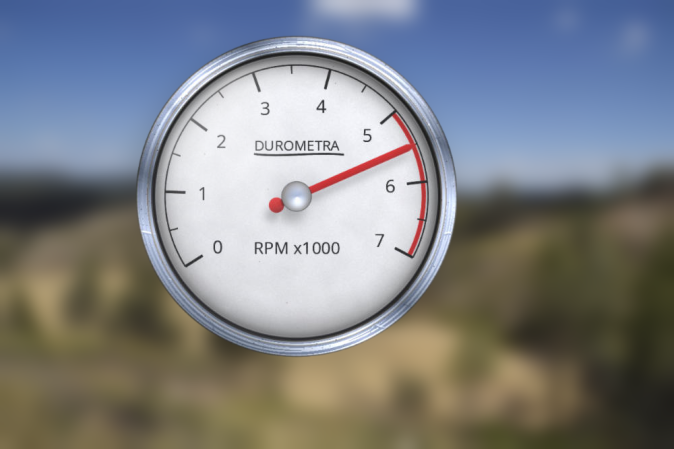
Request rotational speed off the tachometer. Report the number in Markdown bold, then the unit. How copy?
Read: **5500** rpm
